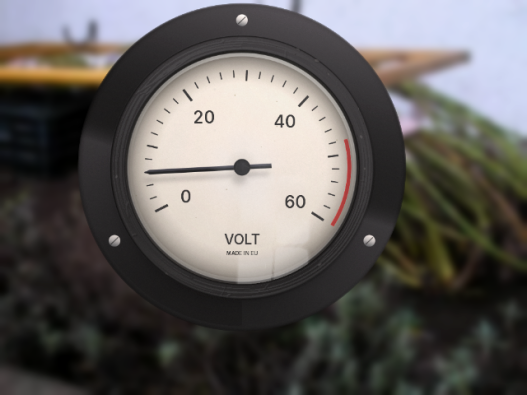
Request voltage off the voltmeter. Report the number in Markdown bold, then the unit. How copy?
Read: **6** V
